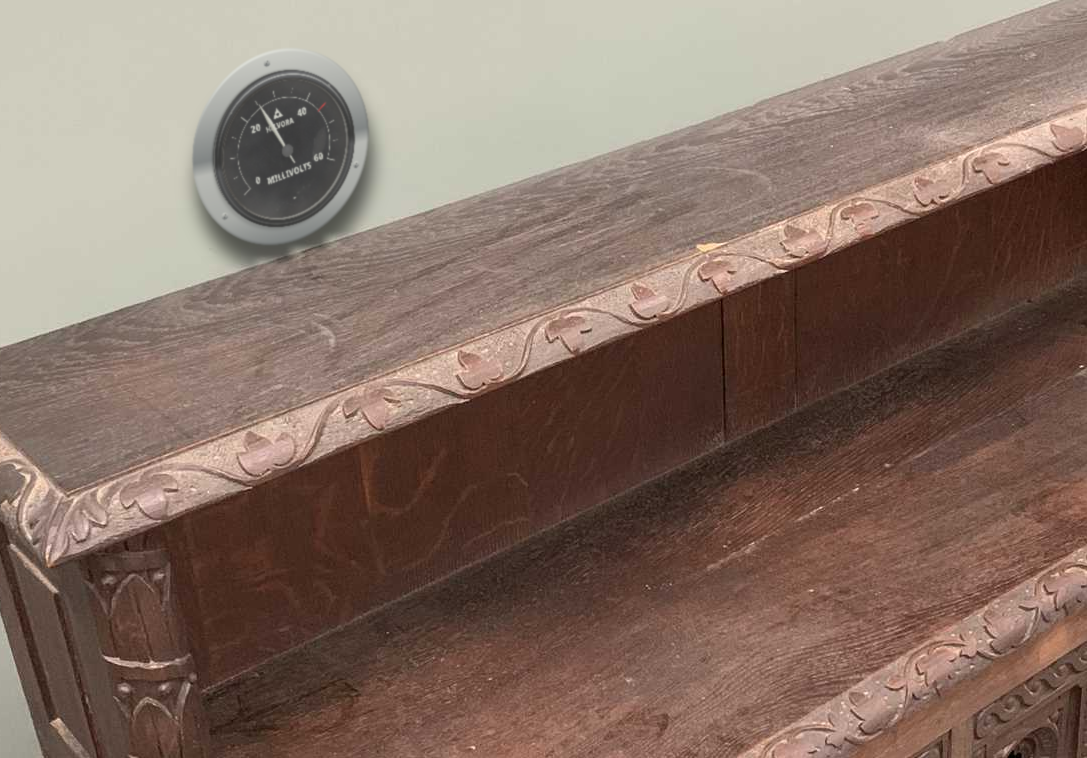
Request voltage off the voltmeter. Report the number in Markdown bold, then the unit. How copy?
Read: **25** mV
